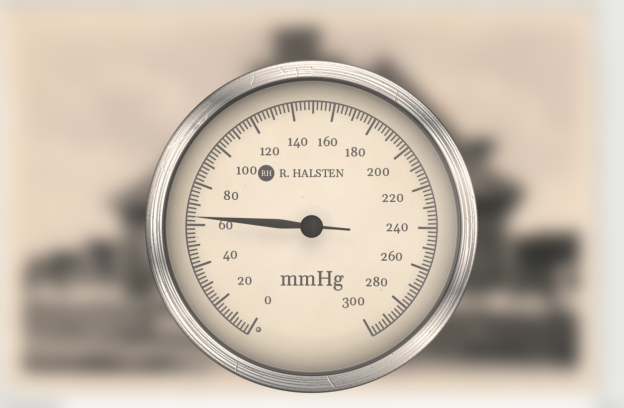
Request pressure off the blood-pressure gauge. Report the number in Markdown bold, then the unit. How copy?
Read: **64** mmHg
